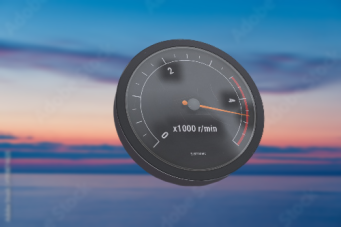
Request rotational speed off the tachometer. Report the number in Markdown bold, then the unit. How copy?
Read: **4375** rpm
